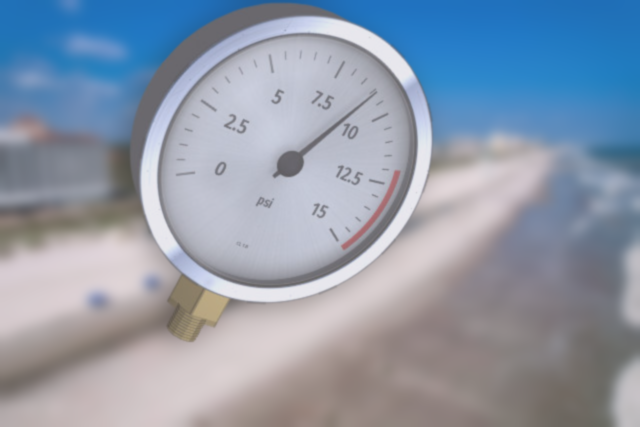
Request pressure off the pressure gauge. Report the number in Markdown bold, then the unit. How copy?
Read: **9** psi
